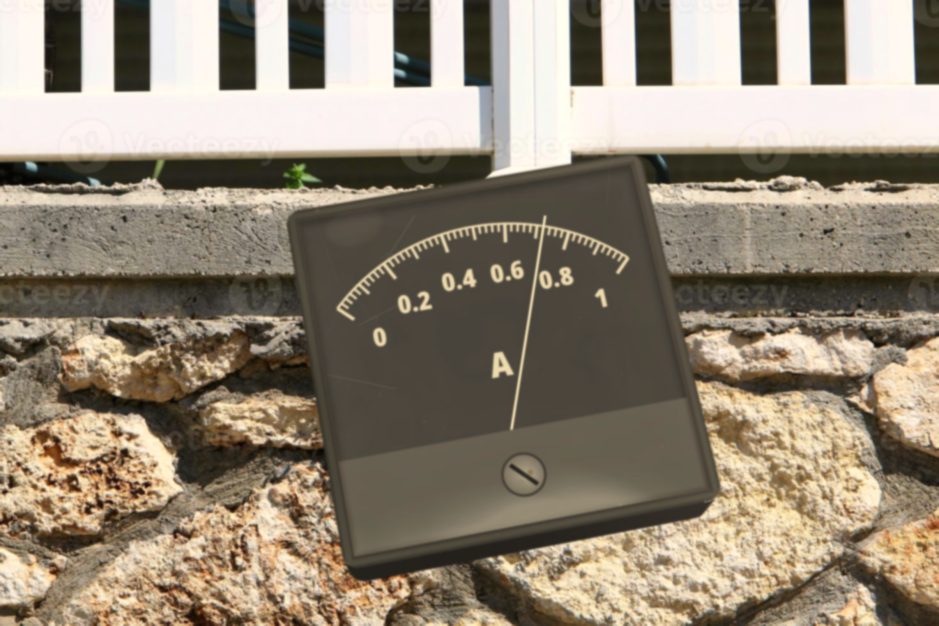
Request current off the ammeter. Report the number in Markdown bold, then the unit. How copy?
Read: **0.72** A
